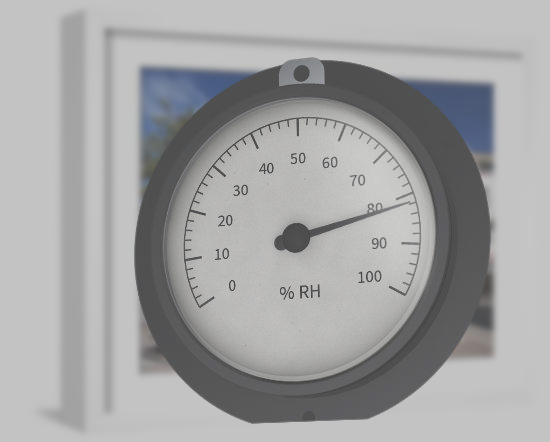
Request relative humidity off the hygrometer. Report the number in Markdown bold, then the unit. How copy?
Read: **82** %
